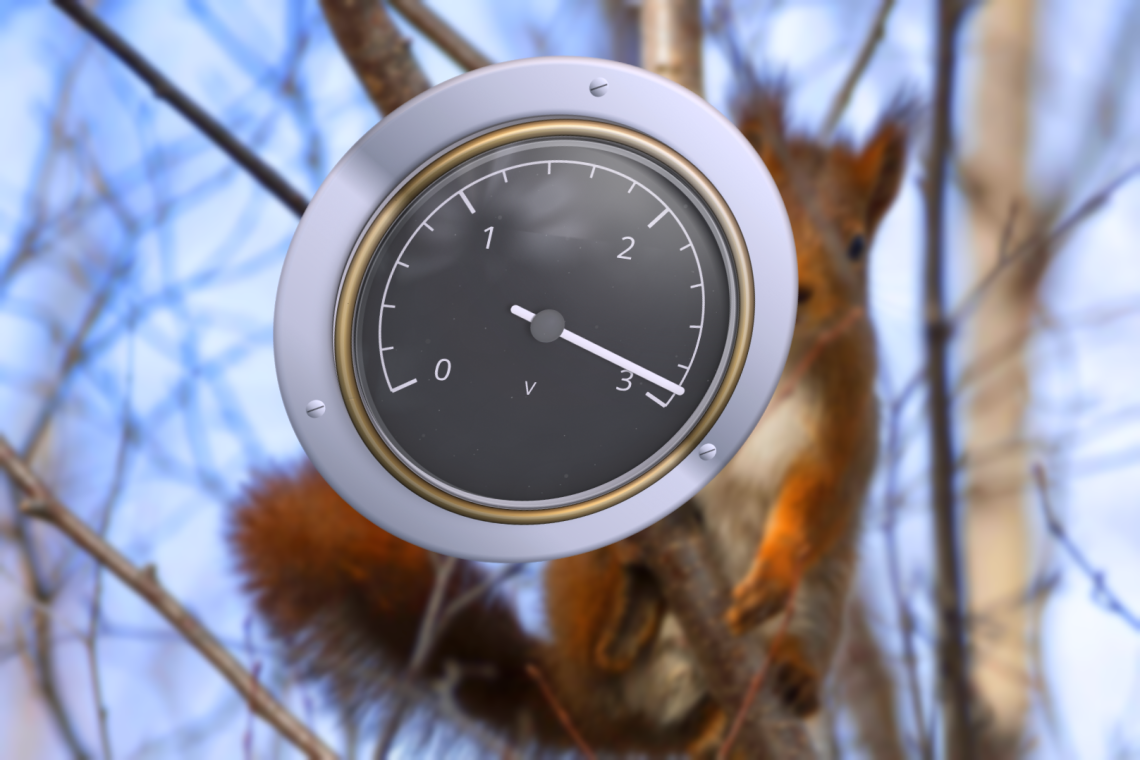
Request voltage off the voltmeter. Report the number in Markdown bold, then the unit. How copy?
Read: **2.9** V
